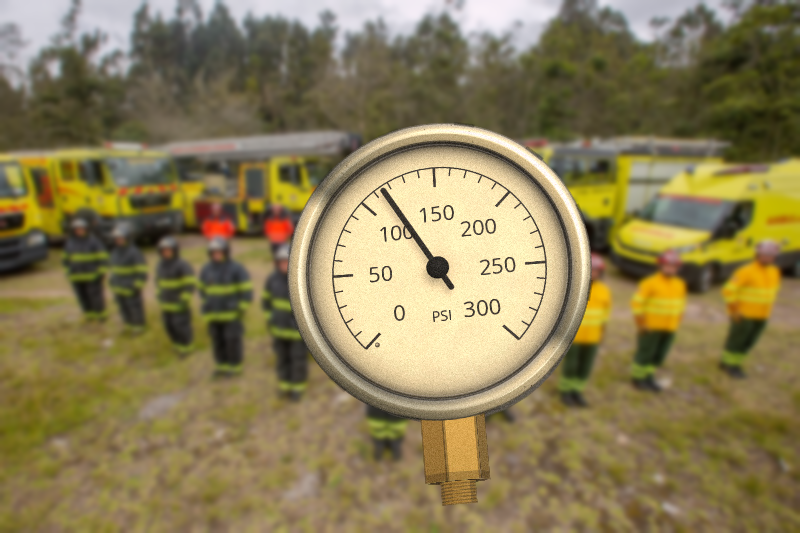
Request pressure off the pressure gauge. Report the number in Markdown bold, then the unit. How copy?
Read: **115** psi
